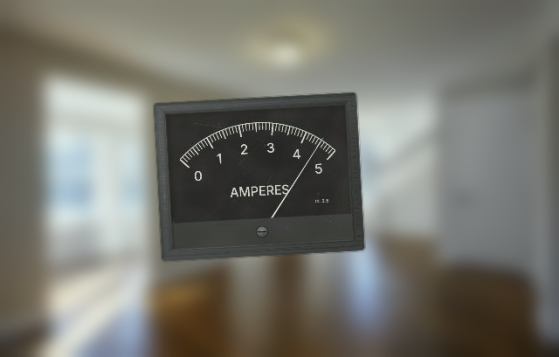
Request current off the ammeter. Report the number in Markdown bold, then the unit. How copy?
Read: **4.5** A
